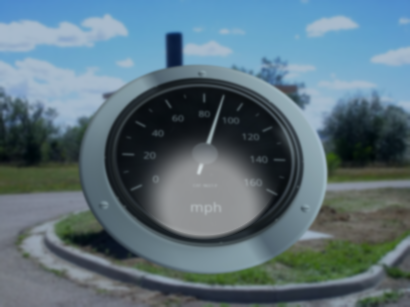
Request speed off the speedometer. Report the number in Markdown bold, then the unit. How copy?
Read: **90** mph
